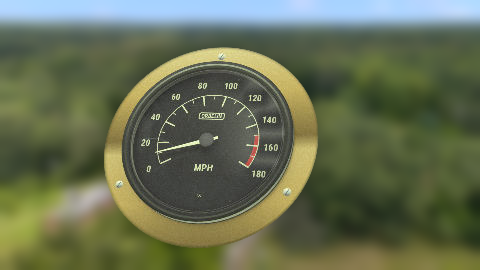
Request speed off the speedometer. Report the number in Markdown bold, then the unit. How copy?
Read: **10** mph
